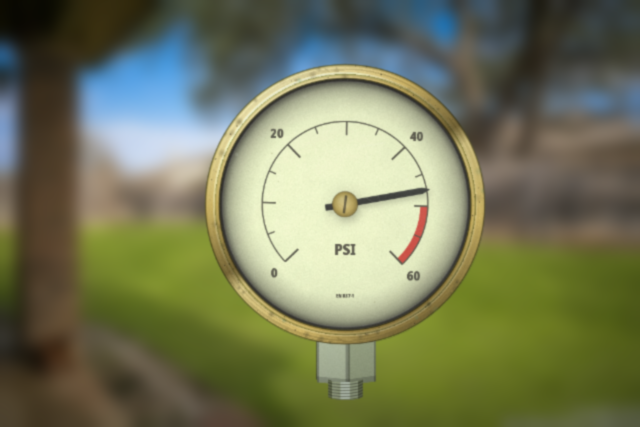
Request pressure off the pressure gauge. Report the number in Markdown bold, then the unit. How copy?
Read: **47.5** psi
